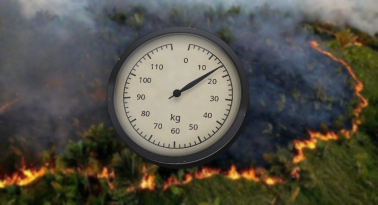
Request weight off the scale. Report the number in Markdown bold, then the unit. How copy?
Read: **16** kg
